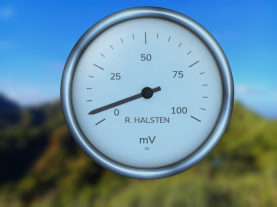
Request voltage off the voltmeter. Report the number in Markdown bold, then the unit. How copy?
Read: **5** mV
